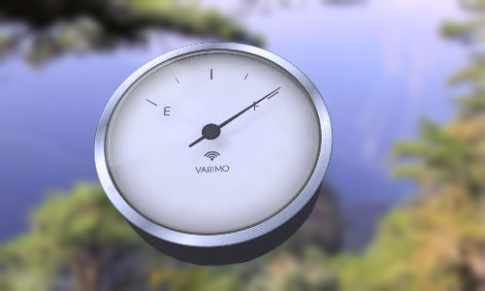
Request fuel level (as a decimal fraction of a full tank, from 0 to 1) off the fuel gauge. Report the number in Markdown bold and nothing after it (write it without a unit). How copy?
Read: **1**
